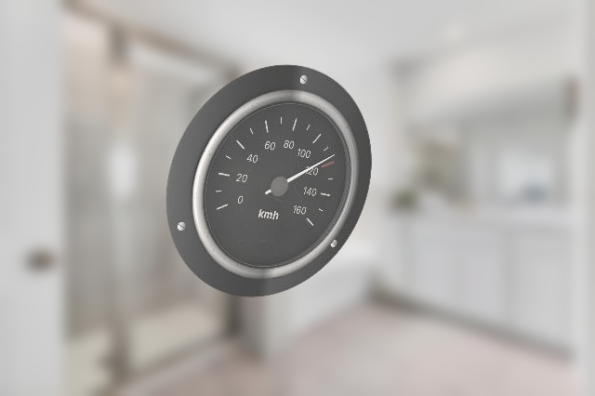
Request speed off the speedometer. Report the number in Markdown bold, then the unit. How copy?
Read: **115** km/h
